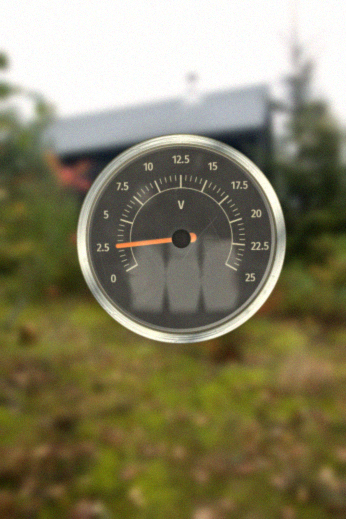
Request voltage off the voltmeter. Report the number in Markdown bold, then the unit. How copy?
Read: **2.5** V
